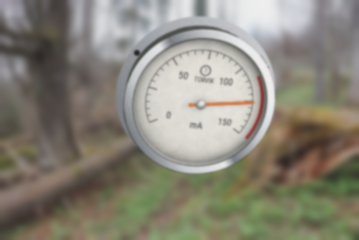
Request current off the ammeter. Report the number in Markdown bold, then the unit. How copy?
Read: **125** mA
